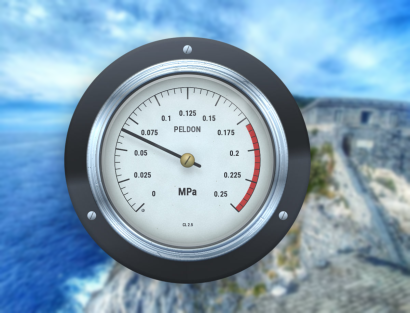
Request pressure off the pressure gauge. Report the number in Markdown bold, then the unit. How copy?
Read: **0.065** MPa
